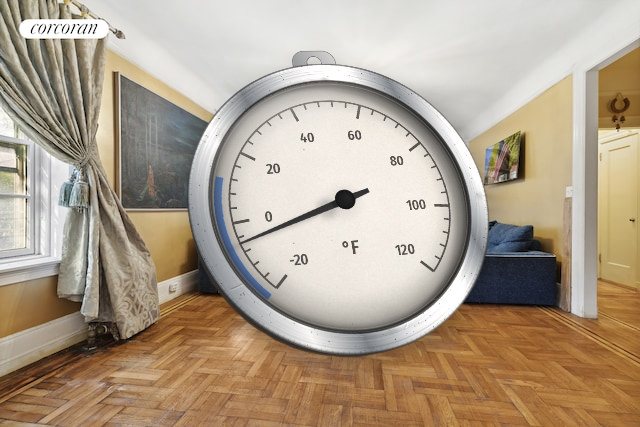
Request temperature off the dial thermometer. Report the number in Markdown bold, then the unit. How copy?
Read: **-6** °F
